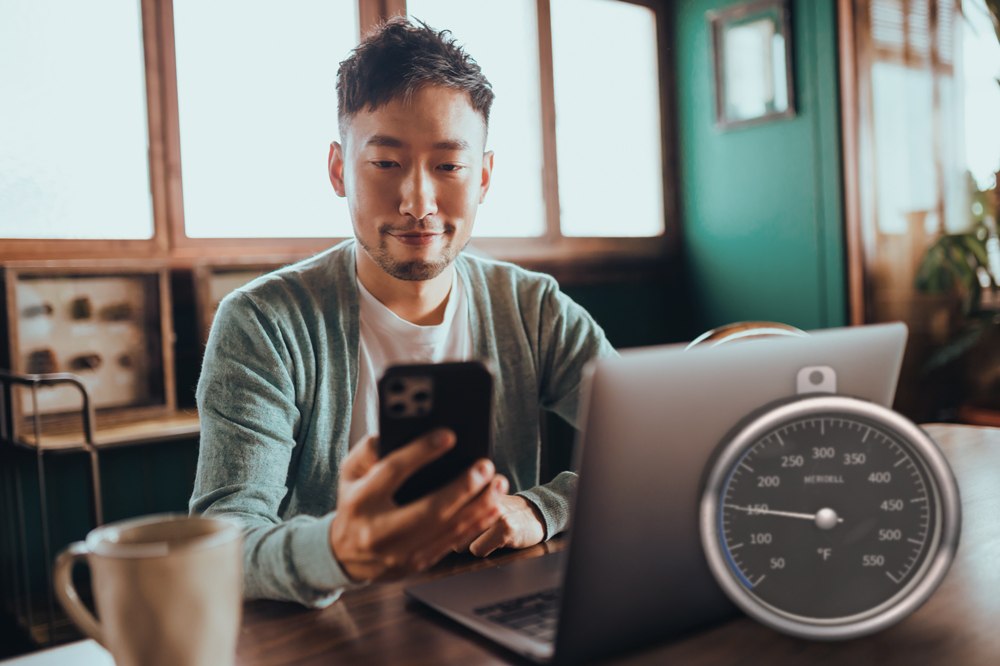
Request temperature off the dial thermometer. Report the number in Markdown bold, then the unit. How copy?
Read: **150** °F
